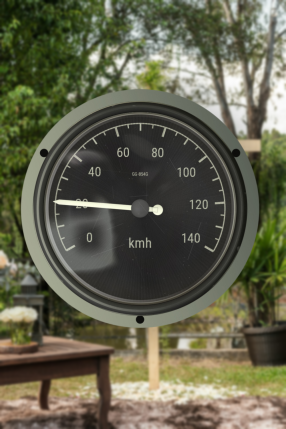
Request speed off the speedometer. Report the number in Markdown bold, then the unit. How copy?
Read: **20** km/h
